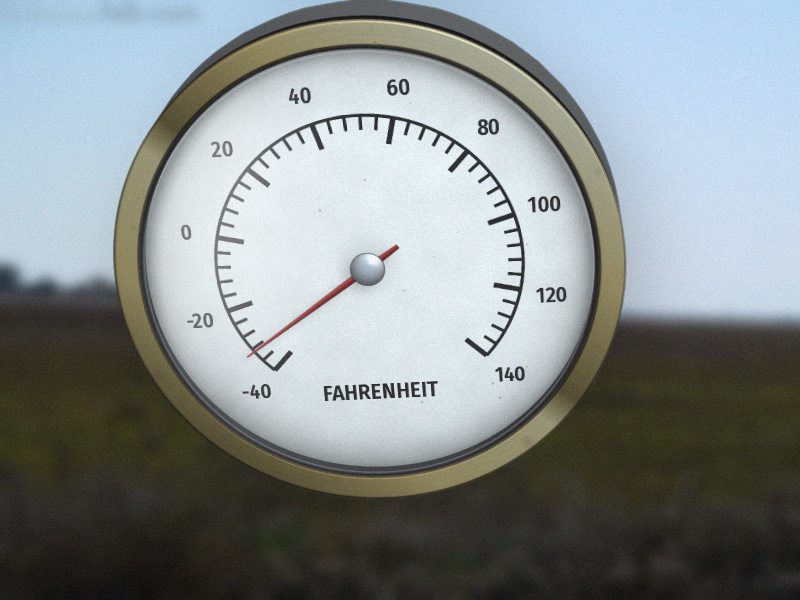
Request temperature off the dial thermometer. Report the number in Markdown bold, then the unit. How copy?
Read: **-32** °F
